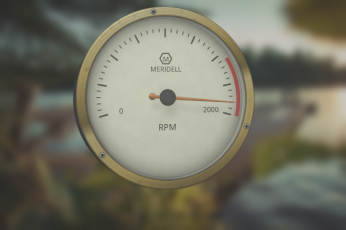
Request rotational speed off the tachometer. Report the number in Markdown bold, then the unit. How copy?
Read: **1900** rpm
